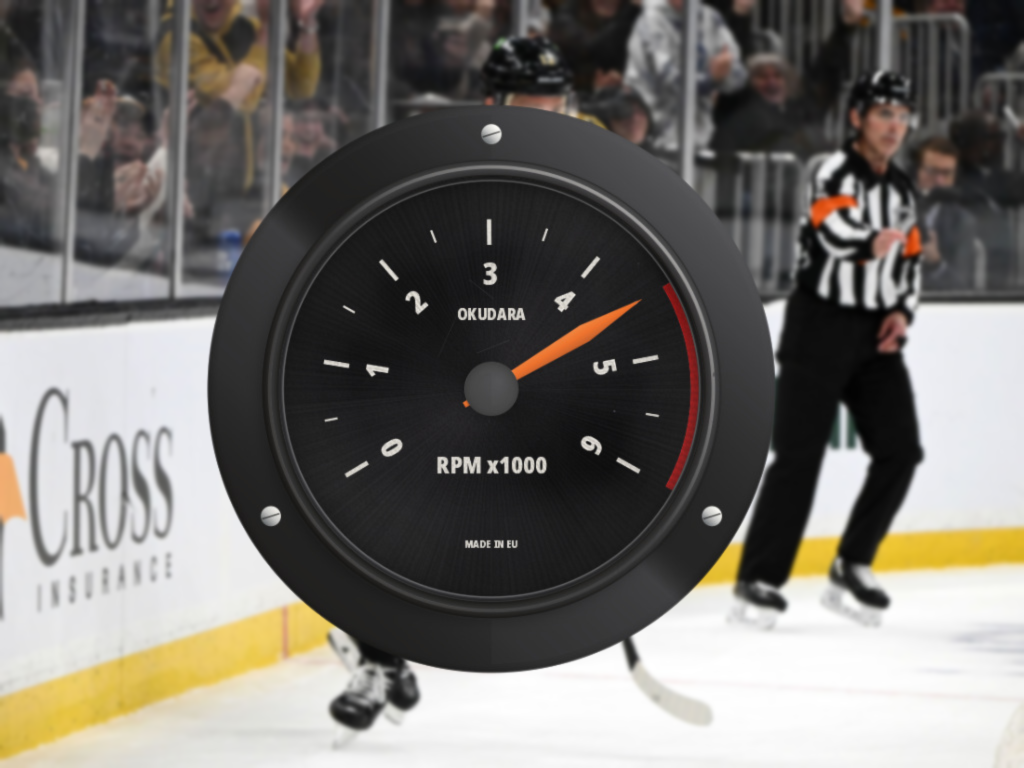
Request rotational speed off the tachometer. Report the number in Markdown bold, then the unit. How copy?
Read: **4500** rpm
